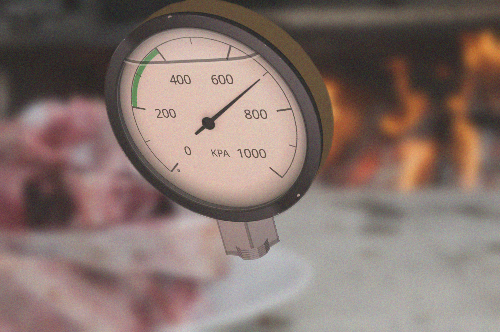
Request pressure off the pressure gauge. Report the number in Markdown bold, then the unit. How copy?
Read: **700** kPa
